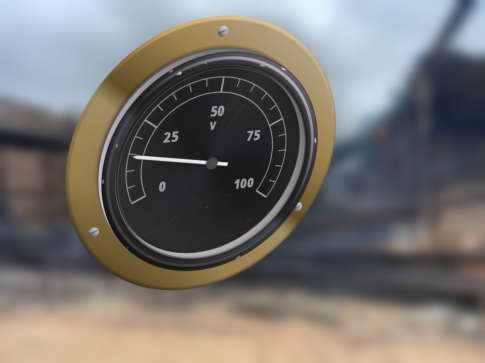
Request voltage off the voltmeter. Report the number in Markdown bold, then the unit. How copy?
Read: **15** V
